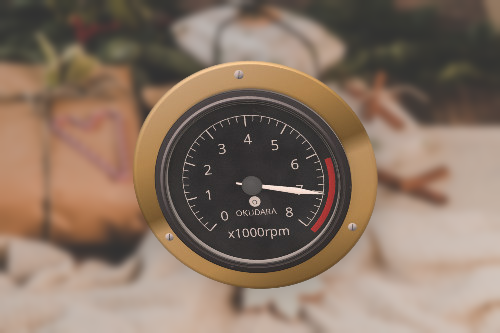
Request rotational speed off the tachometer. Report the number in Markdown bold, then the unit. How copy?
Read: **7000** rpm
